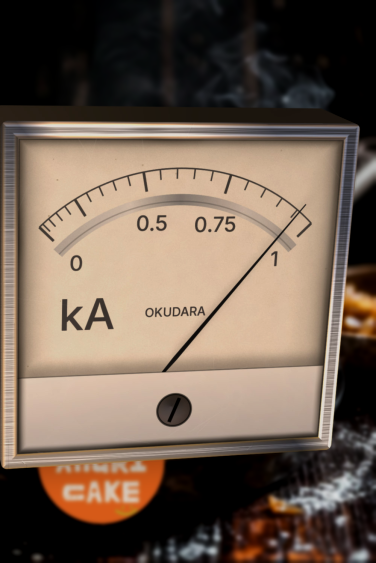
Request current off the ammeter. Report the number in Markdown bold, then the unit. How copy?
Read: **0.95** kA
